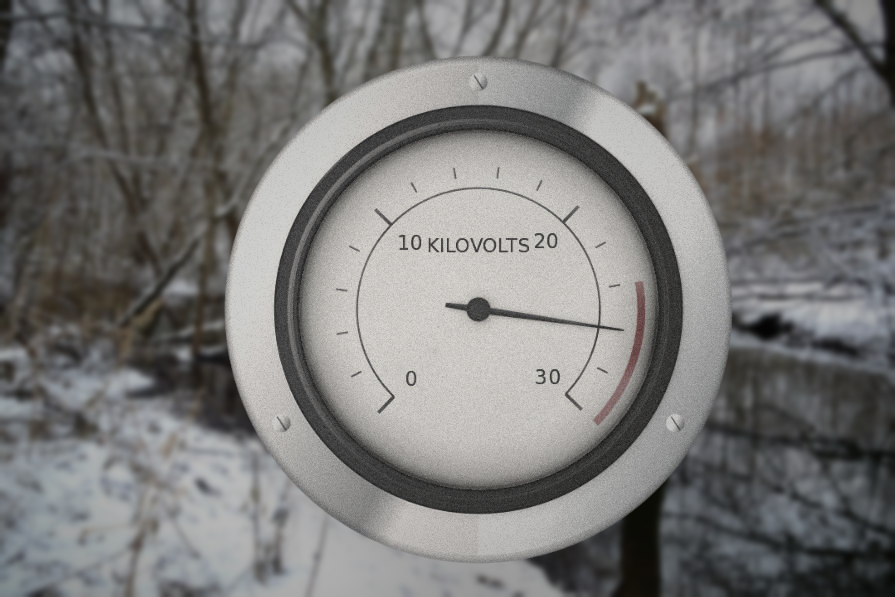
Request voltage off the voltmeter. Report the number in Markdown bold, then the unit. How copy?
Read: **26** kV
